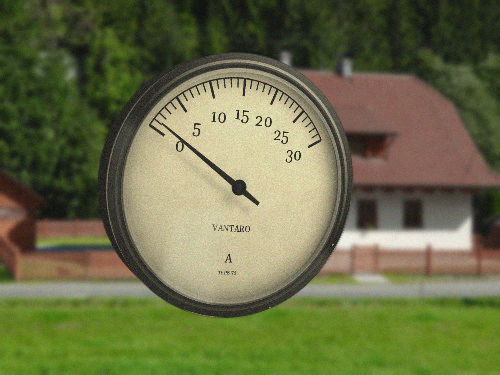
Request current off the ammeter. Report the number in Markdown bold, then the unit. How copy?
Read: **1** A
